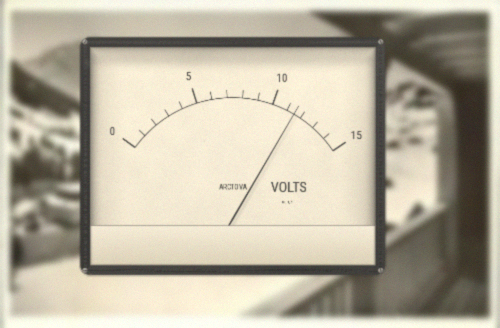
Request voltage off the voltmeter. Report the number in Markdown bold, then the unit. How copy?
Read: **11.5** V
